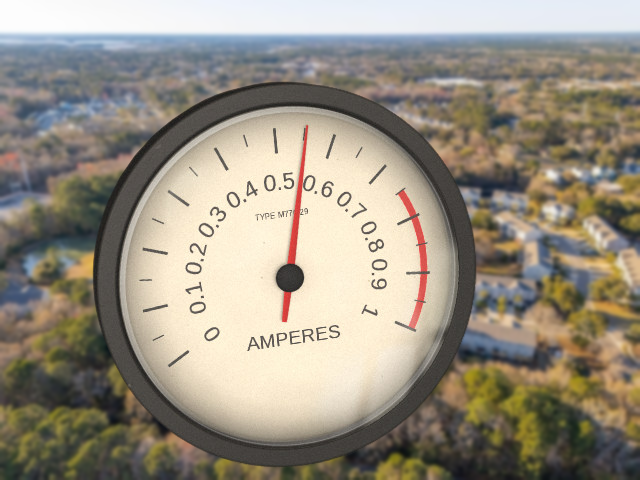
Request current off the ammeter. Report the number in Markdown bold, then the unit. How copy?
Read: **0.55** A
